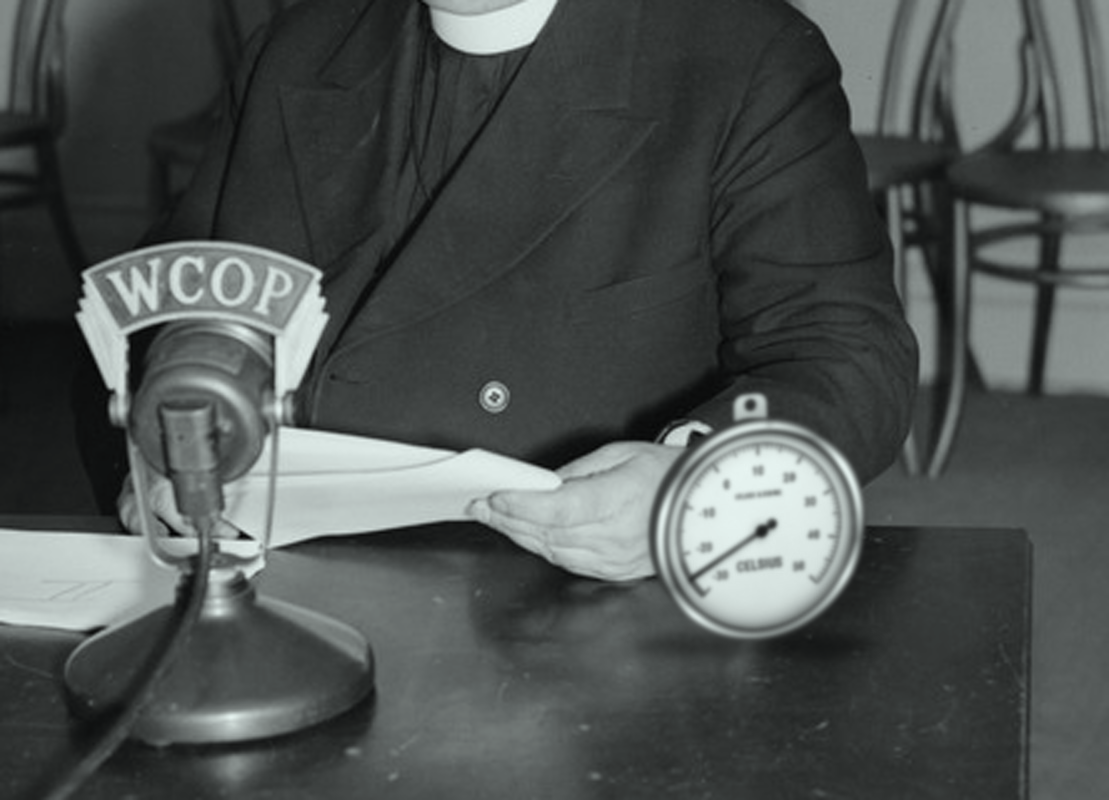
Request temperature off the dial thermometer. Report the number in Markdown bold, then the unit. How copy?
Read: **-25** °C
